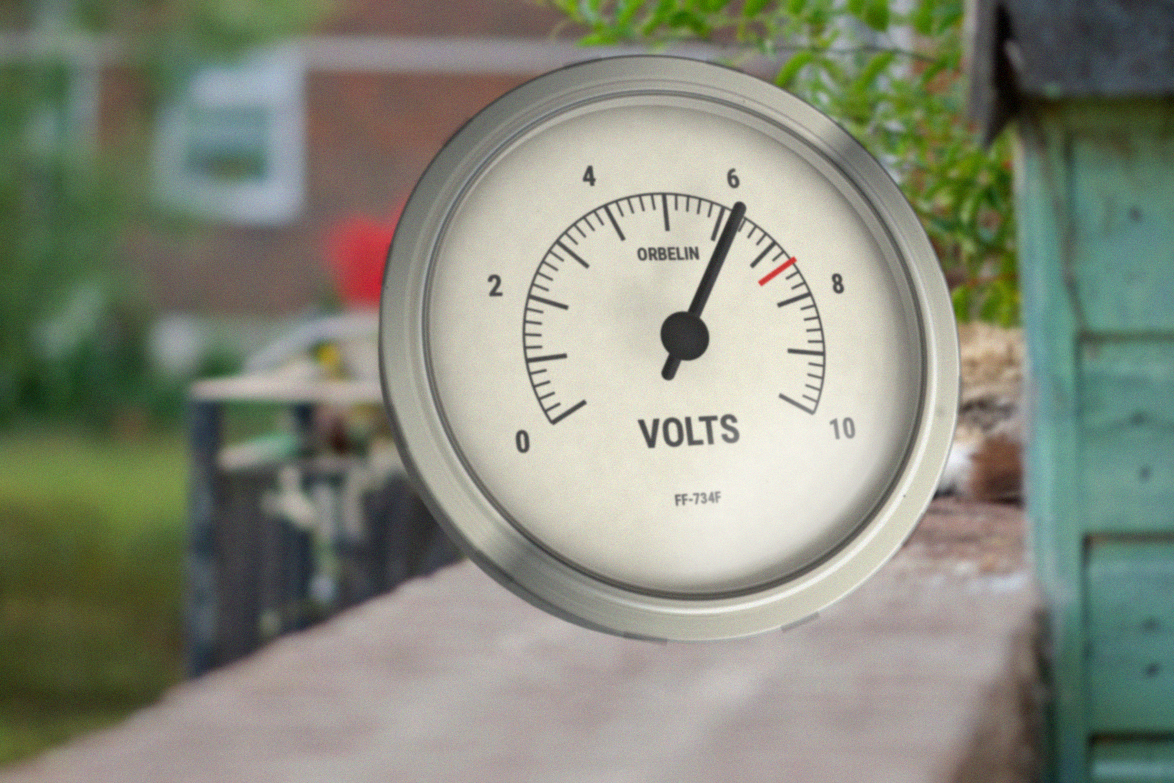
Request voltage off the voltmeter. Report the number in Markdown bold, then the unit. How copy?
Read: **6.2** V
